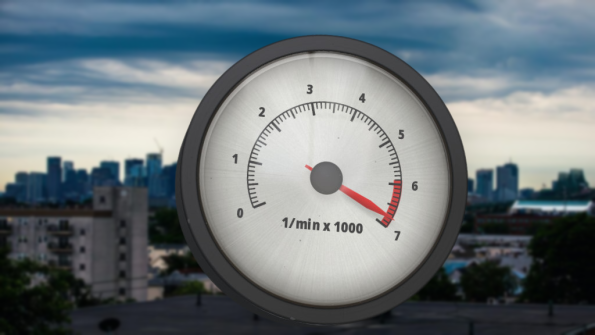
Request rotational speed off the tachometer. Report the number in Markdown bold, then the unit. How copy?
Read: **6800** rpm
